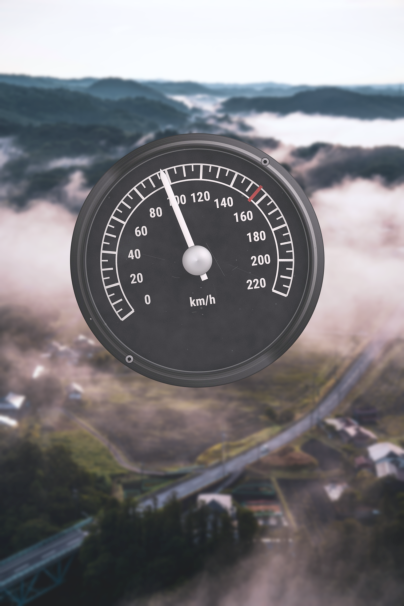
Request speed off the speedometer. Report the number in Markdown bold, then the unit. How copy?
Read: **97.5** km/h
